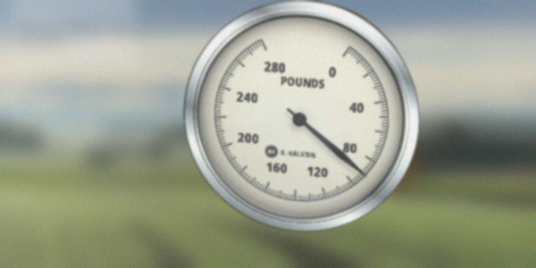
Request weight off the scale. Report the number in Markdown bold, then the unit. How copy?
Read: **90** lb
